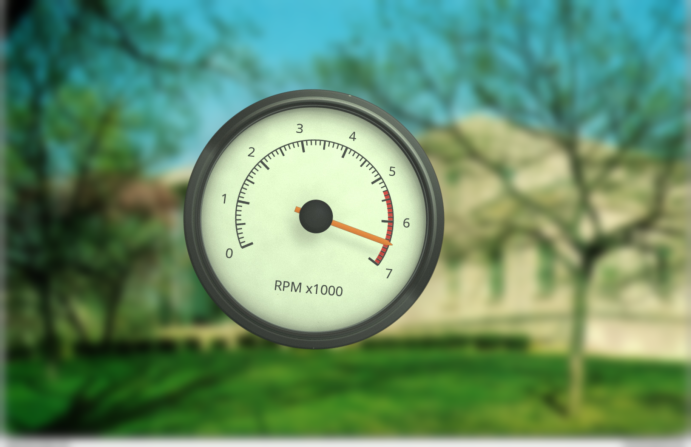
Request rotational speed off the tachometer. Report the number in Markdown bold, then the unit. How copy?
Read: **6500** rpm
